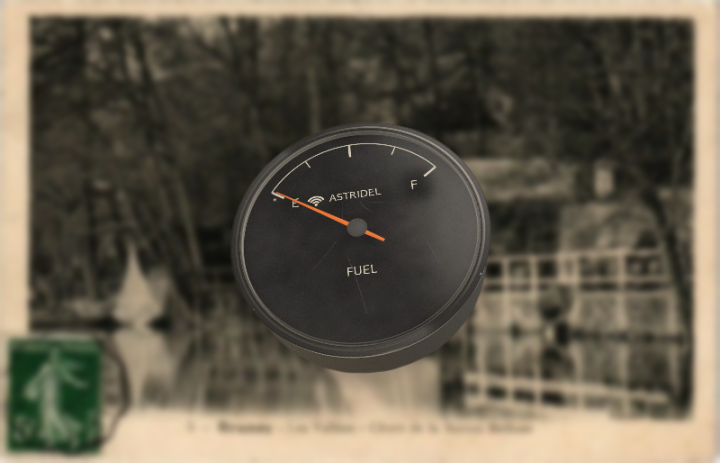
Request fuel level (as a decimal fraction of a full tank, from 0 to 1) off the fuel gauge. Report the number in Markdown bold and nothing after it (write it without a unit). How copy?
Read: **0**
